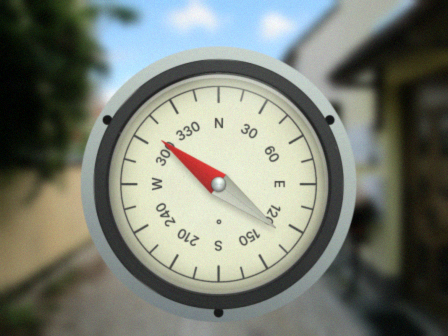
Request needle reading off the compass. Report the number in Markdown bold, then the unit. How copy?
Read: **307.5** °
